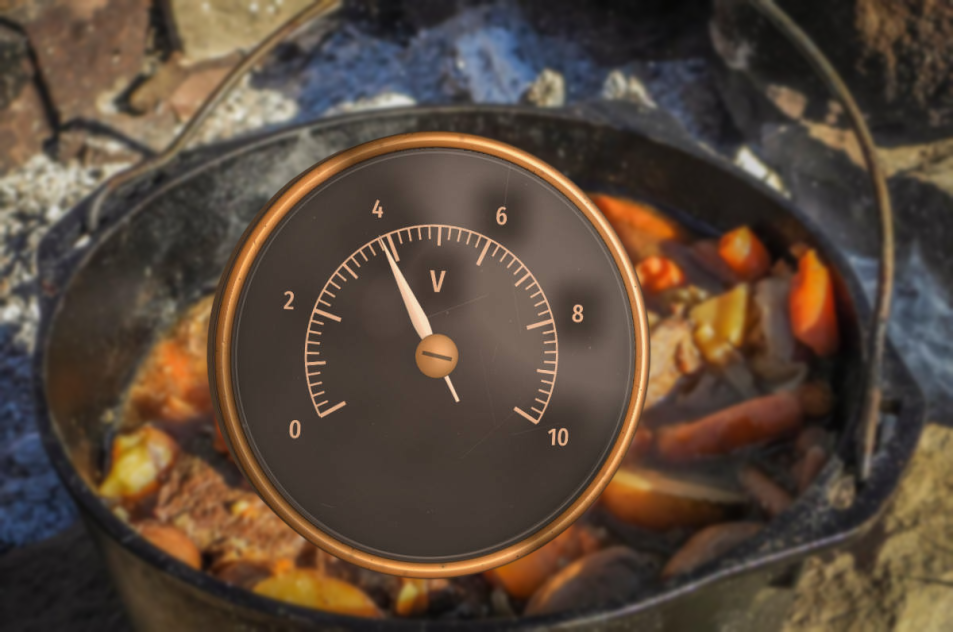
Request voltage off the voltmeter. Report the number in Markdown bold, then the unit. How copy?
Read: **3.8** V
